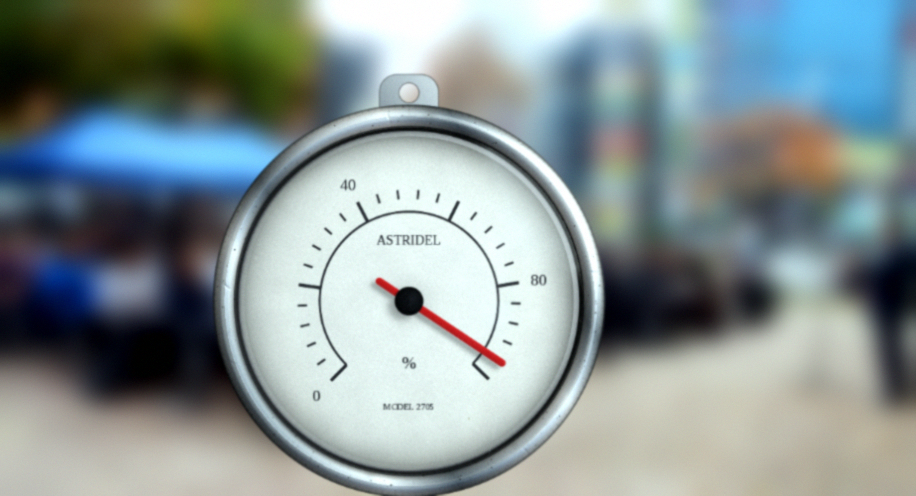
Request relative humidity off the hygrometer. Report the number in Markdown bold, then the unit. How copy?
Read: **96** %
